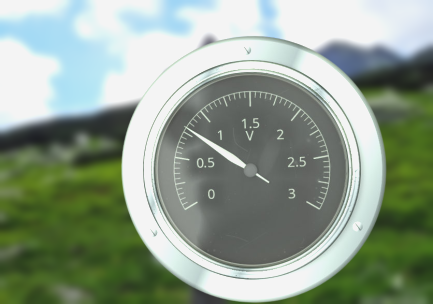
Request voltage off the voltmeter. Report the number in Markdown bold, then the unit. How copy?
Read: **0.8** V
